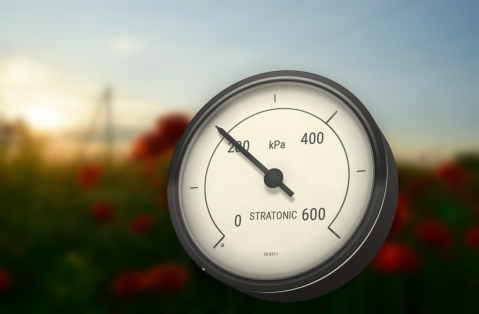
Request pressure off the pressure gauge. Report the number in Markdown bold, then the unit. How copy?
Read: **200** kPa
